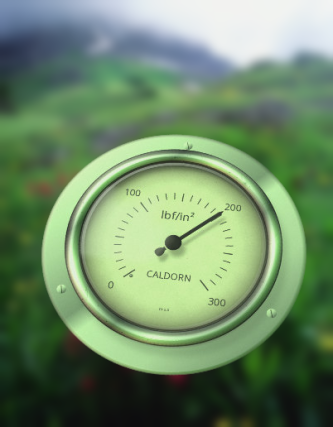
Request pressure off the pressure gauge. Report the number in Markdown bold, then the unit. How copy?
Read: **200** psi
